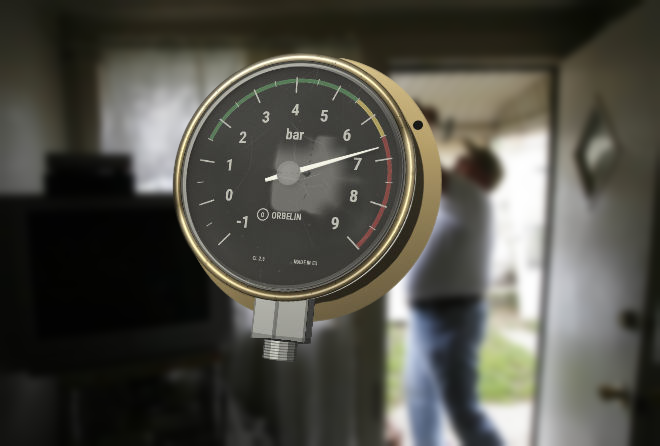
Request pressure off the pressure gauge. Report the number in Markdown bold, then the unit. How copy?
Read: **6.75** bar
